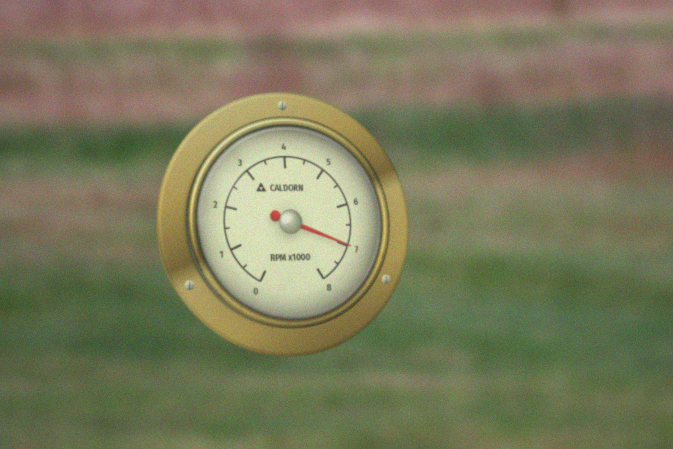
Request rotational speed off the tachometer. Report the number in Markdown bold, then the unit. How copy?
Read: **7000** rpm
